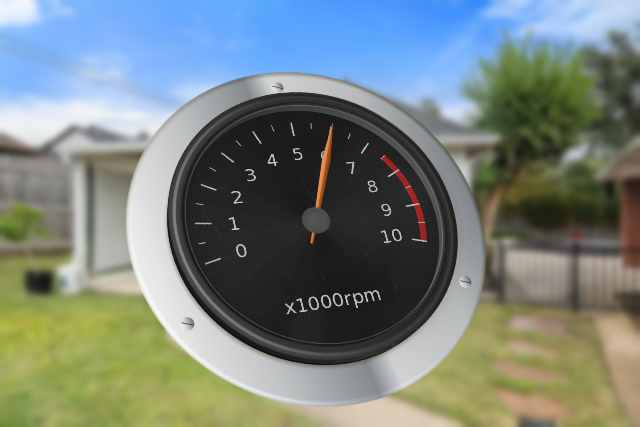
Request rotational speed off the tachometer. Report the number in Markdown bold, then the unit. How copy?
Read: **6000** rpm
